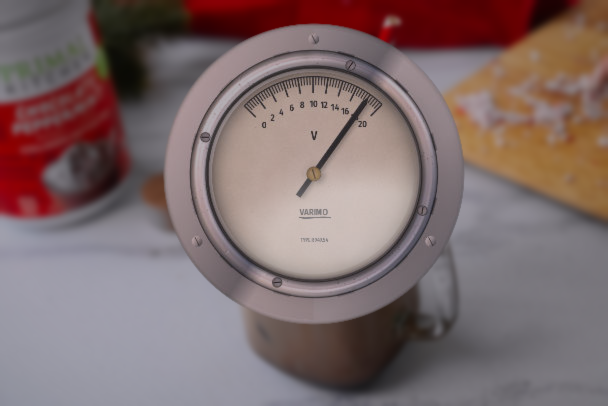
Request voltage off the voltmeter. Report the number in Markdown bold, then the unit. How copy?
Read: **18** V
